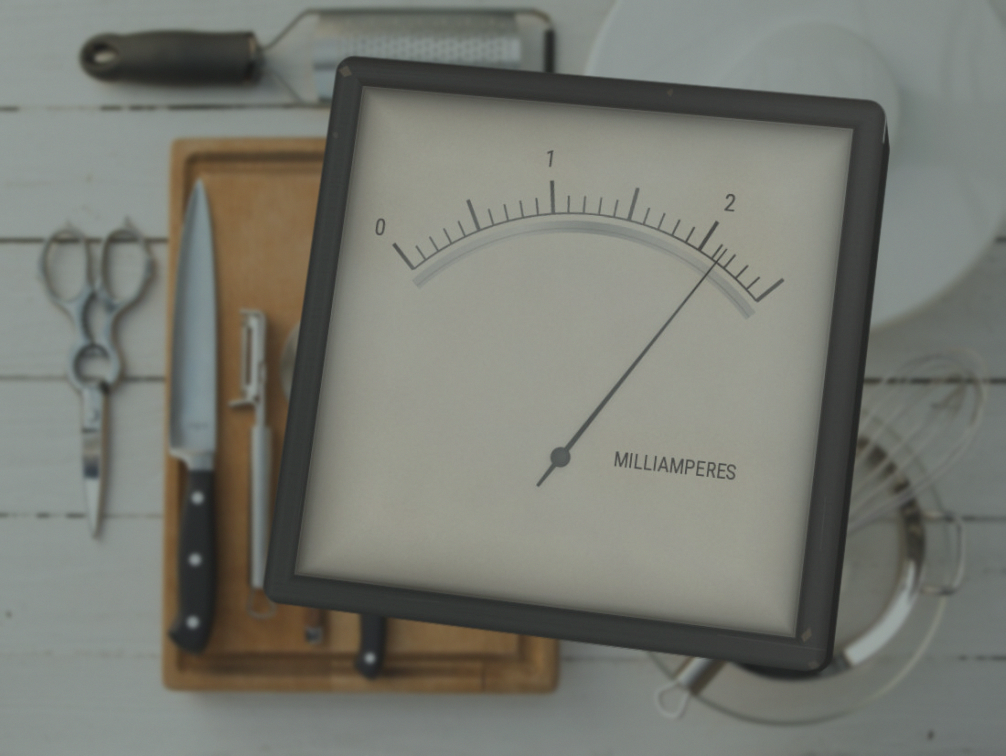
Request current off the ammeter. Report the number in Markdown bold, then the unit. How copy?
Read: **2.15** mA
